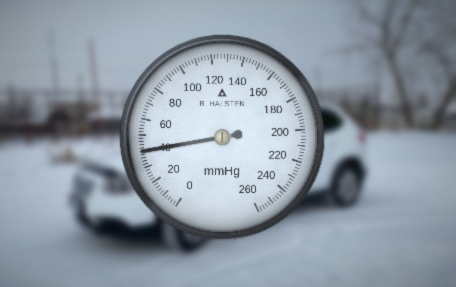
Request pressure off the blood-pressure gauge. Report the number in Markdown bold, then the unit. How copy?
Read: **40** mmHg
